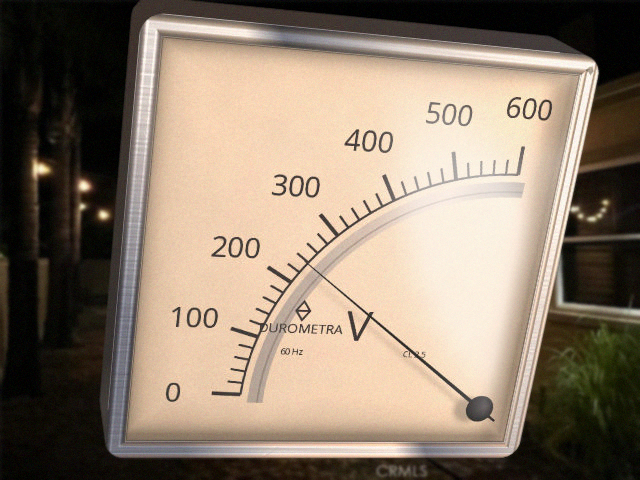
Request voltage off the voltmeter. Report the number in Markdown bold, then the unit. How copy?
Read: **240** V
